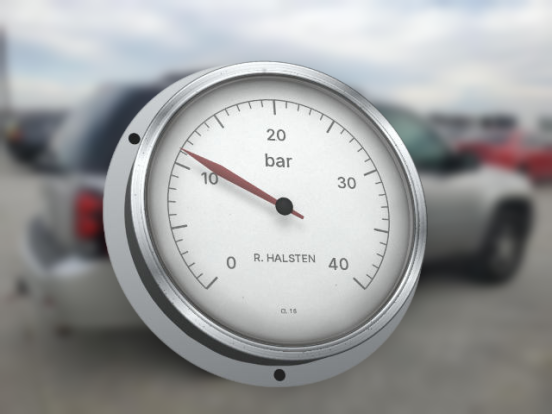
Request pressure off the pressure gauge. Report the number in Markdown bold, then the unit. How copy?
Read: **11** bar
